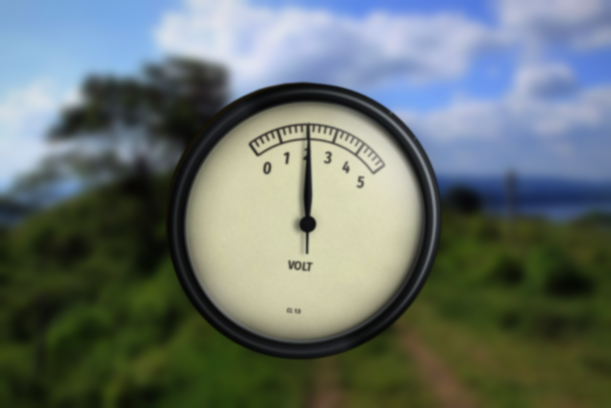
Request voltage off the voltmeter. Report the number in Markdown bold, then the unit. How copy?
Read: **2** V
